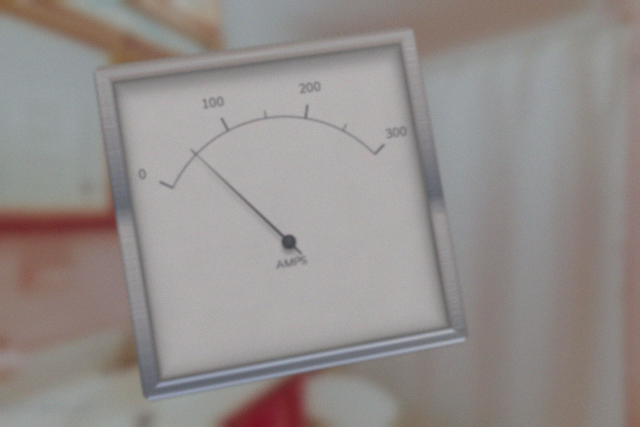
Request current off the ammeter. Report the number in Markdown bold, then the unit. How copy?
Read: **50** A
